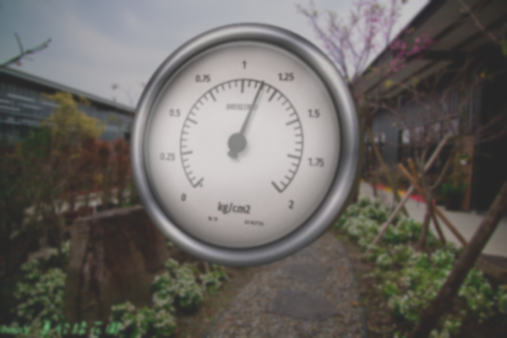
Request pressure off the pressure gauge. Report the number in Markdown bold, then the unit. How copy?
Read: **1.15** kg/cm²
